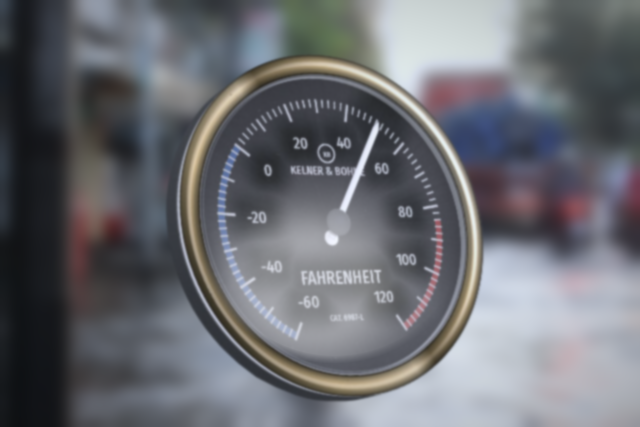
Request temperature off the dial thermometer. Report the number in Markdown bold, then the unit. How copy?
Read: **50** °F
